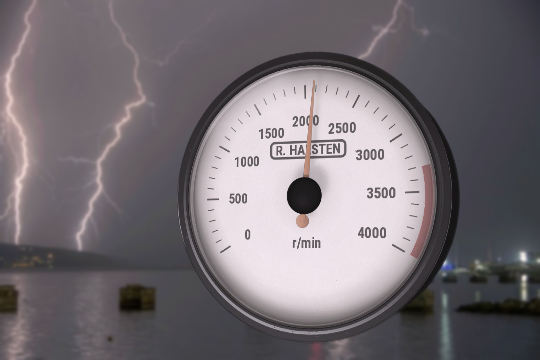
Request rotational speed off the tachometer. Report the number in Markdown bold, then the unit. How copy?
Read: **2100** rpm
